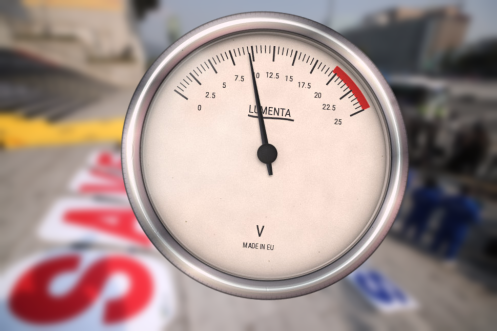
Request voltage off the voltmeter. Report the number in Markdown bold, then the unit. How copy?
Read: **9.5** V
